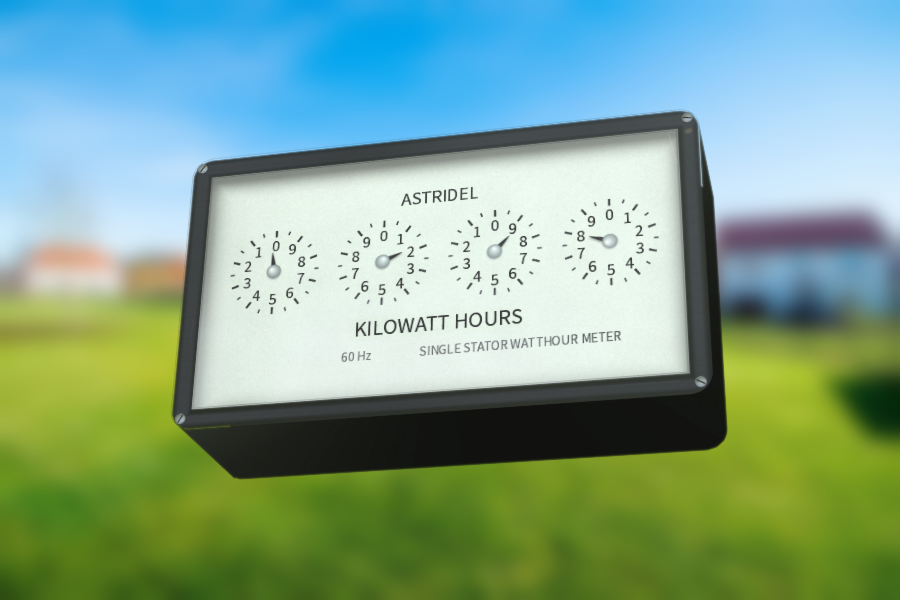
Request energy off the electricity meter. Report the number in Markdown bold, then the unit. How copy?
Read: **188** kWh
